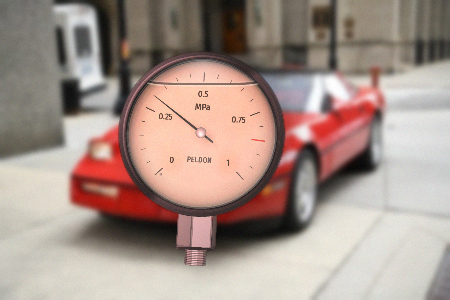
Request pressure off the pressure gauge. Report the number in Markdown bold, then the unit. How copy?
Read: **0.3** MPa
